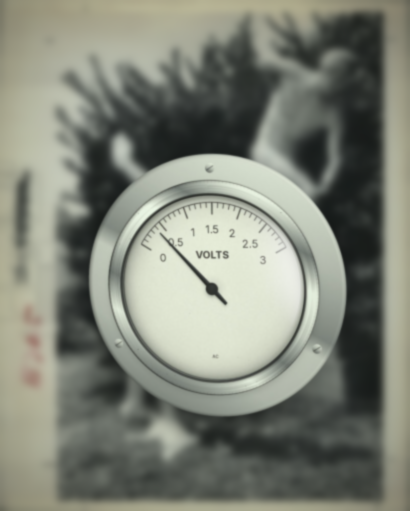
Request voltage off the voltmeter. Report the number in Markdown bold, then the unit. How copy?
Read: **0.4** V
